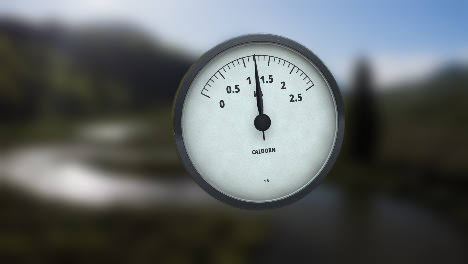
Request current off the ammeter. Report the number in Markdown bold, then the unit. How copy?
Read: **1.2** kA
